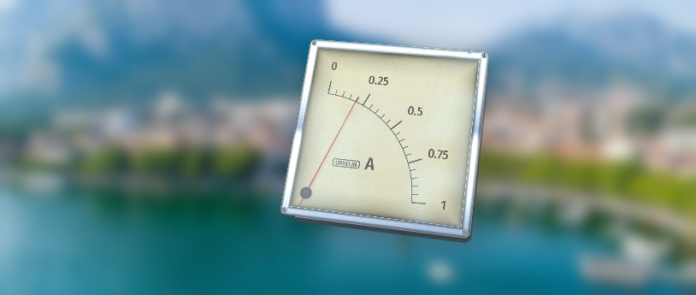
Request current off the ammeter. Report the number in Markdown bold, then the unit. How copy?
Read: **0.2** A
